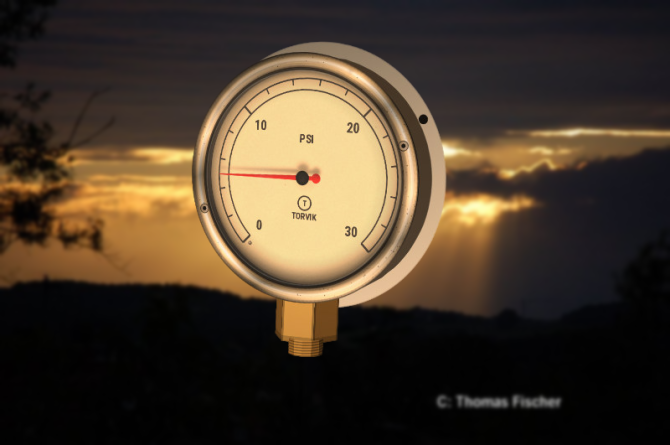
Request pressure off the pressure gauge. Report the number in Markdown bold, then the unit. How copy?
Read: **5** psi
